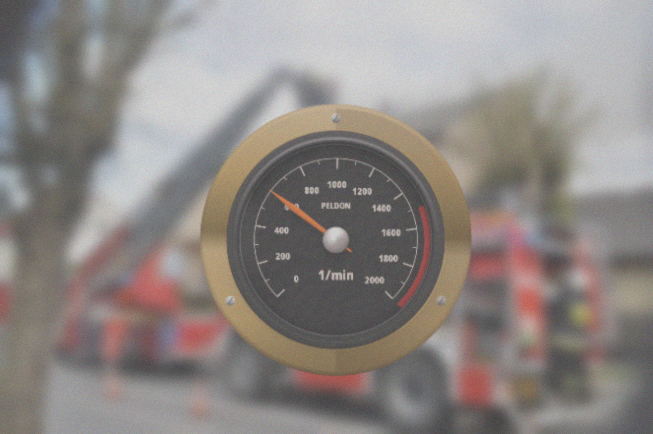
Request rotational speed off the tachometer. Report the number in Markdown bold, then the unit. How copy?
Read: **600** rpm
